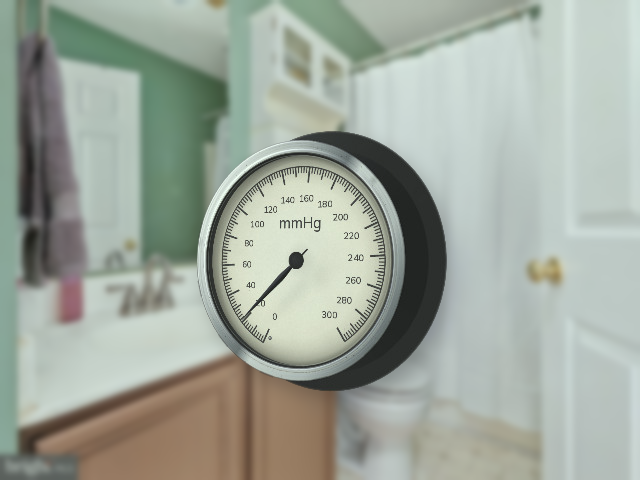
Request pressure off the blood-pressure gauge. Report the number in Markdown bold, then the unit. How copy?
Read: **20** mmHg
